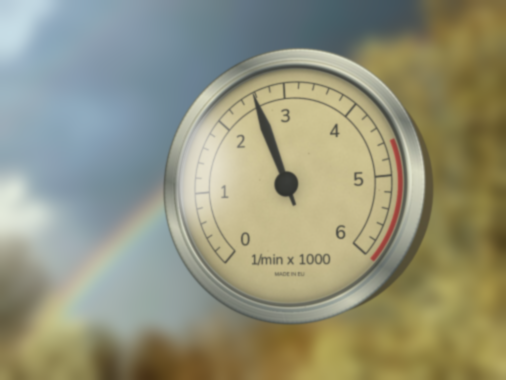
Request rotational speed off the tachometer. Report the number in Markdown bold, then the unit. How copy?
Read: **2600** rpm
